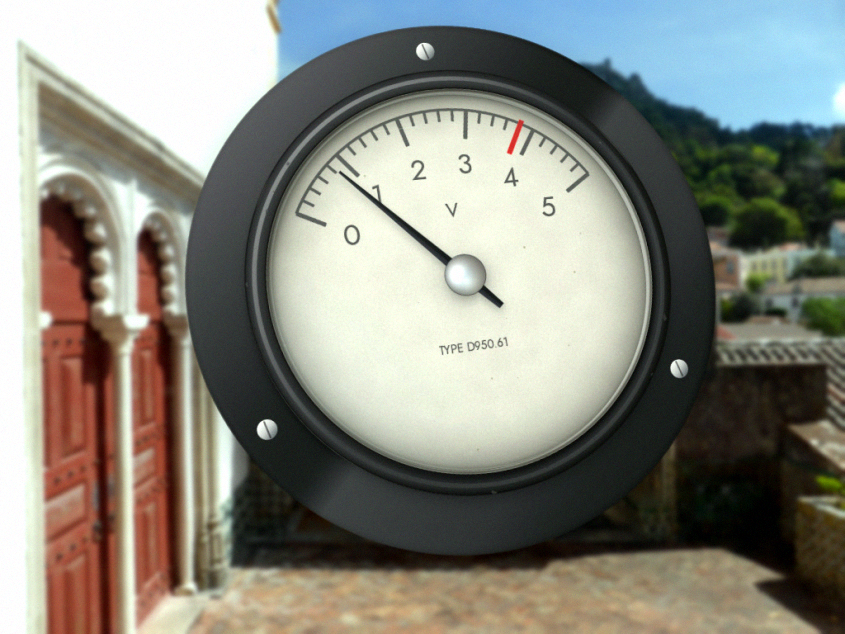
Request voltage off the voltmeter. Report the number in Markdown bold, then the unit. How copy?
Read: **0.8** V
